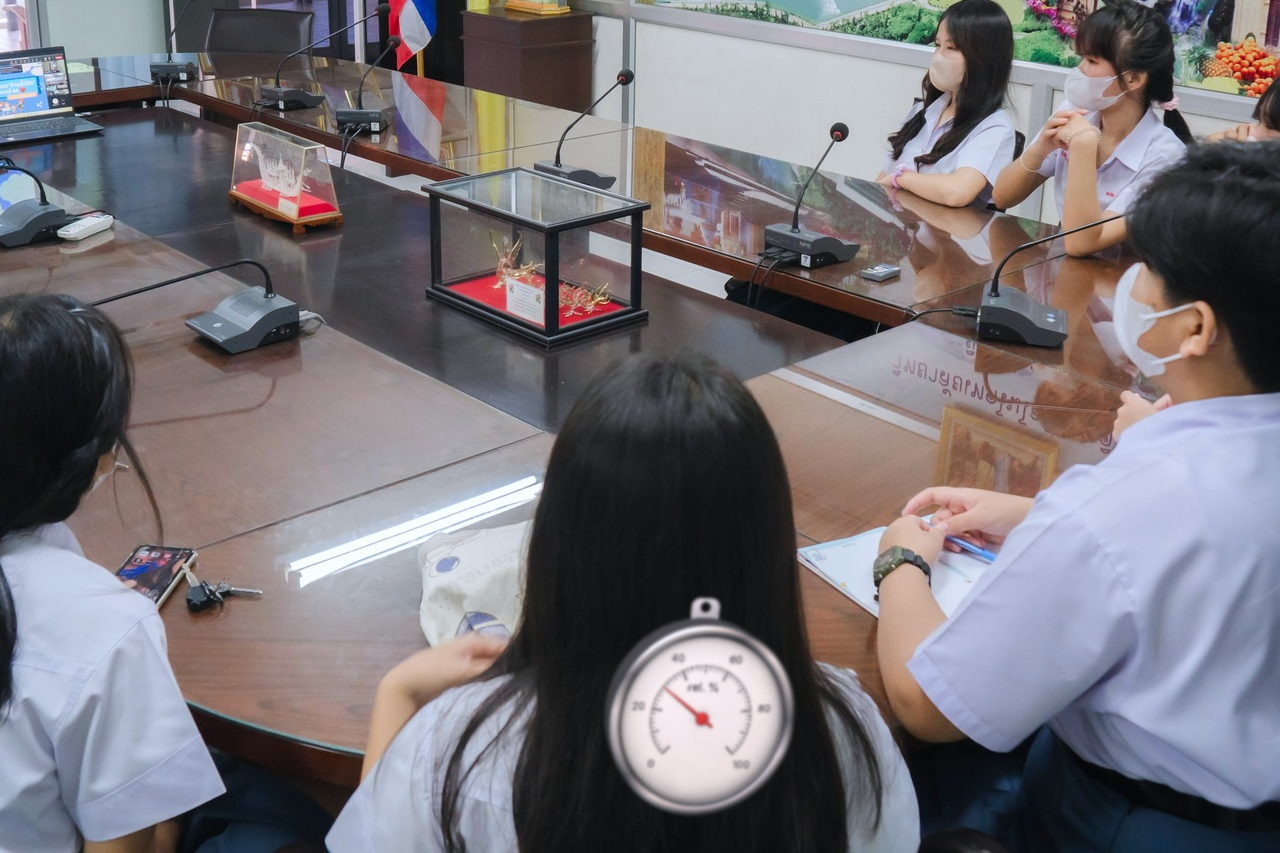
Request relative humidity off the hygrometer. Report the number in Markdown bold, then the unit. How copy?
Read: **30** %
